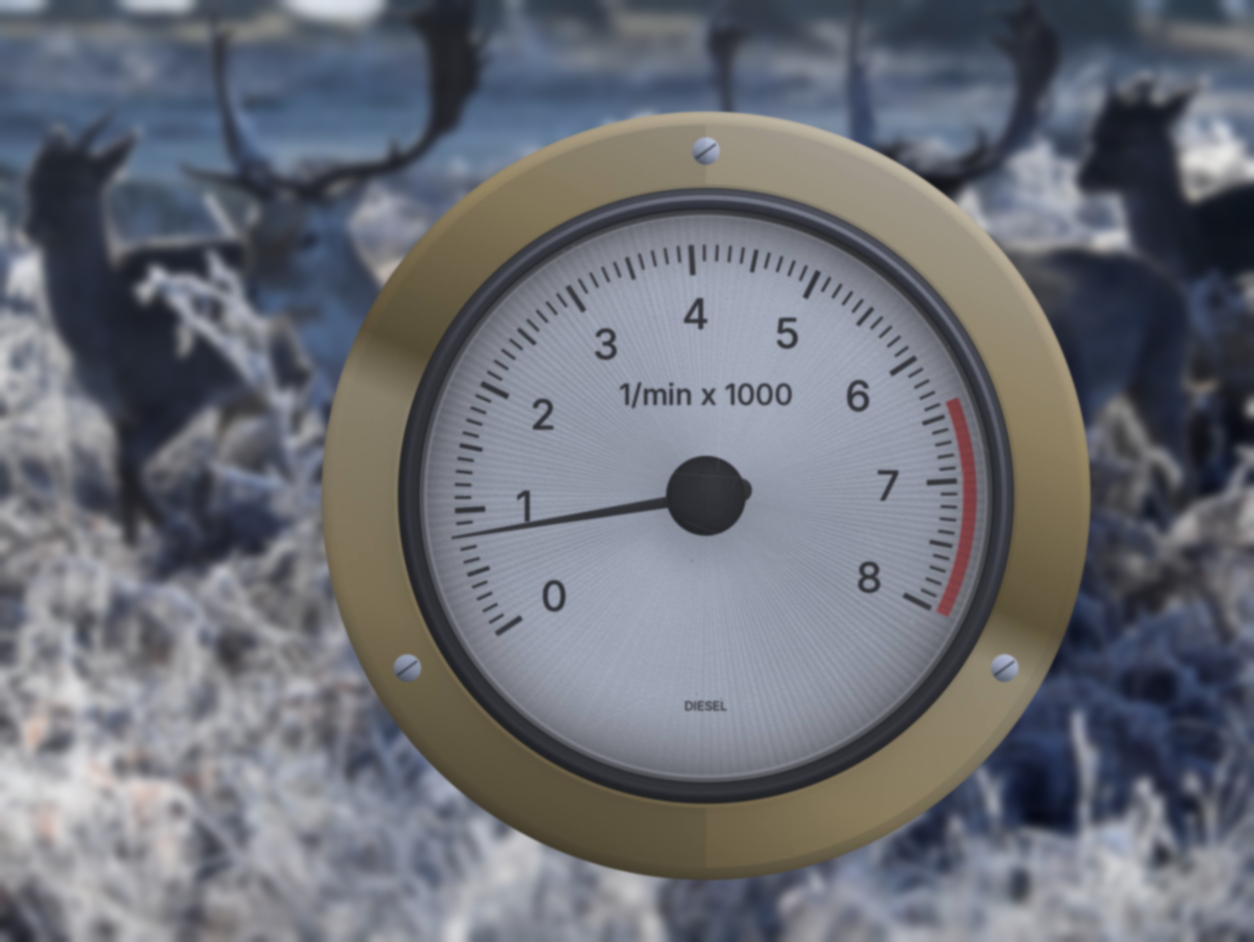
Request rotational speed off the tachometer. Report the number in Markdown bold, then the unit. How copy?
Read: **800** rpm
